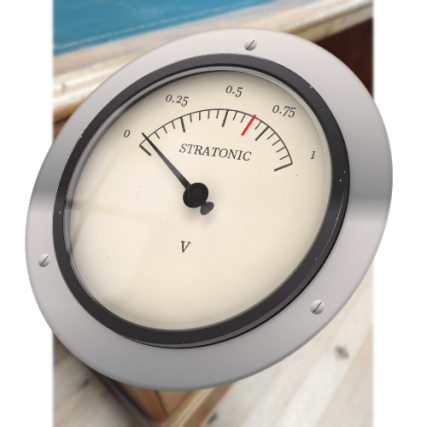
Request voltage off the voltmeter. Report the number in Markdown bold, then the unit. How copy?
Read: **0.05** V
